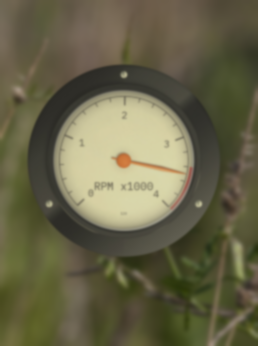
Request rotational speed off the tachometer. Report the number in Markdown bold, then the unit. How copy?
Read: **3500** rpm
